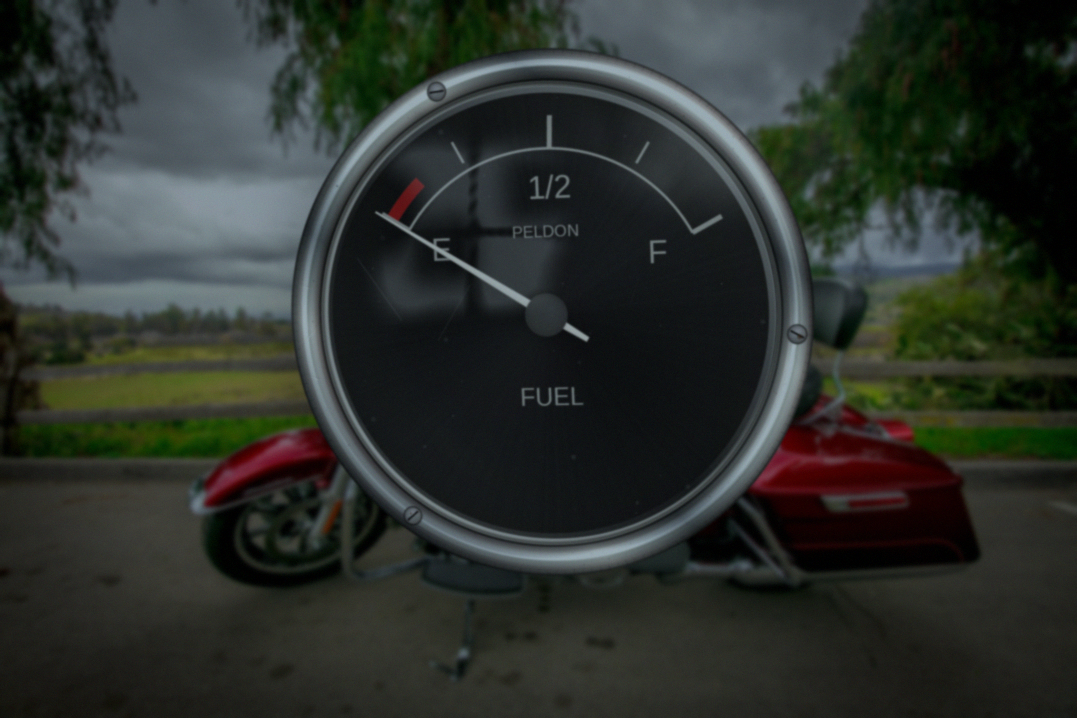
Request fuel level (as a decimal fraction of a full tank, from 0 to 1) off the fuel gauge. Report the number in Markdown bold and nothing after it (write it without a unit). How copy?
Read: **0**
